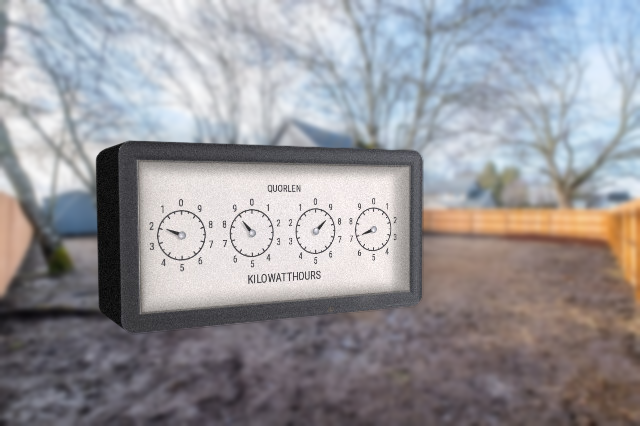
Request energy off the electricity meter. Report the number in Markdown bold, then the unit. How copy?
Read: **1887** kWh
